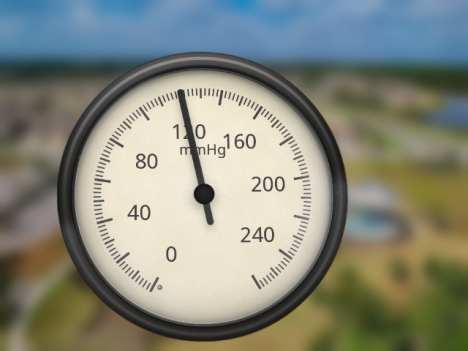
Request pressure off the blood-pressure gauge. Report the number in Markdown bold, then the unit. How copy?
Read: **120** mmHg
